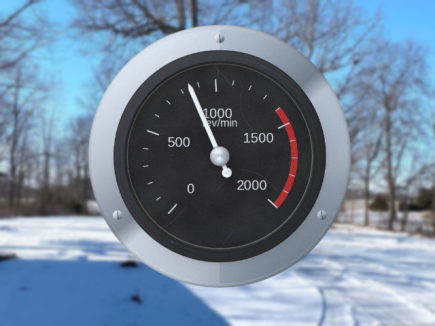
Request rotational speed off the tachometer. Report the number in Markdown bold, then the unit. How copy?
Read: **850** rpm
